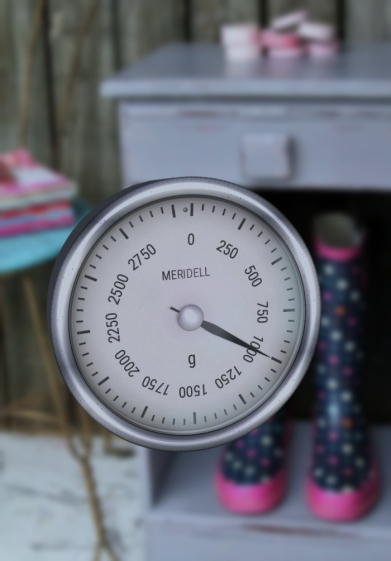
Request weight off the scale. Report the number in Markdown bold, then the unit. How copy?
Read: **1000** g
